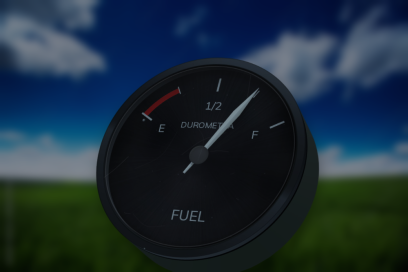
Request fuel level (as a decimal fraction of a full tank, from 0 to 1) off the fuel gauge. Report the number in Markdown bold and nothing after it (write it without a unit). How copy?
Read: **0.75**
